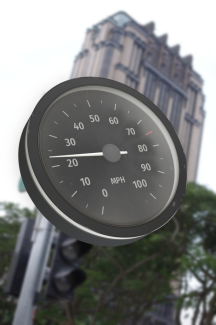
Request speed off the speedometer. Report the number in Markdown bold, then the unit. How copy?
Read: **22.5** mph
